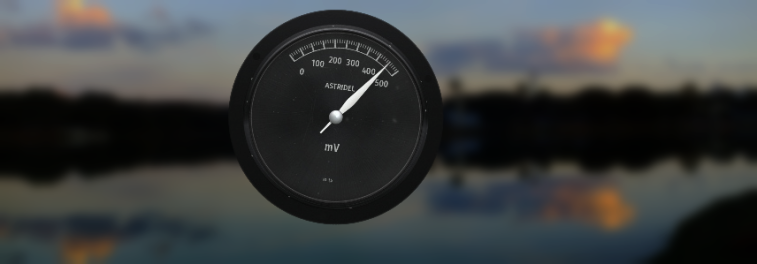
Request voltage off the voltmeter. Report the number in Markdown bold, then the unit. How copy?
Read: **450** mV
